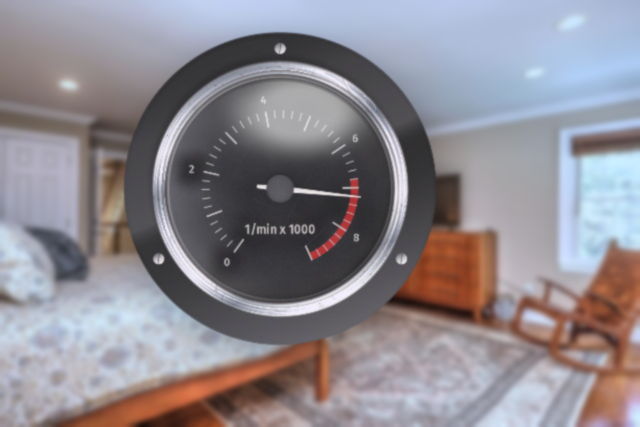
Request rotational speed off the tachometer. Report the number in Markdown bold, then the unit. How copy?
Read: **7200** rpm
